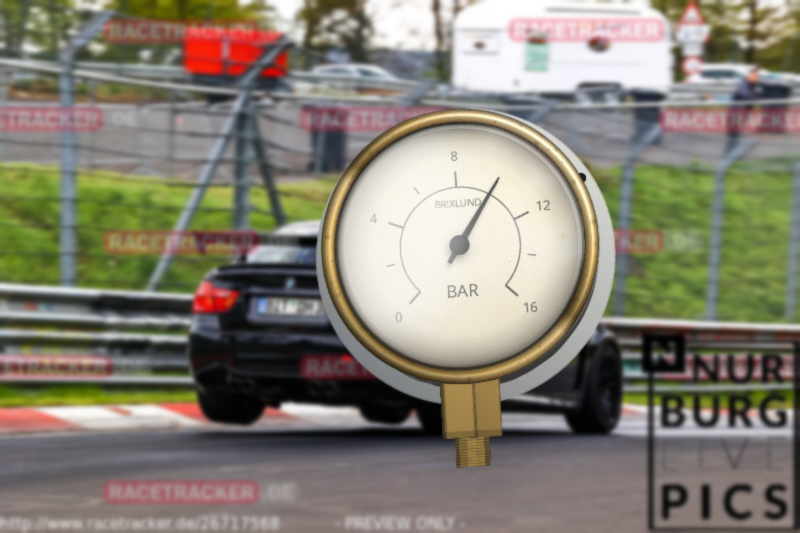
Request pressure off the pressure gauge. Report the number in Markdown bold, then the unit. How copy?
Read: **10** bar
